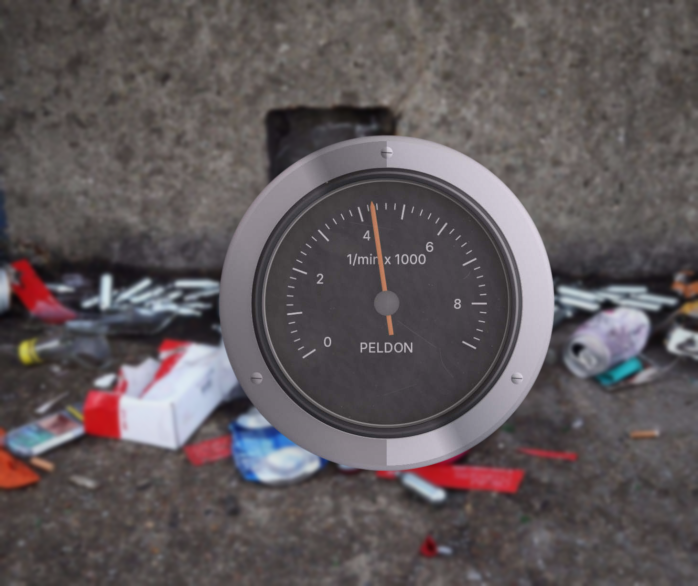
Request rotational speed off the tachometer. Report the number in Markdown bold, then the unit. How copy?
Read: **4300** rpm
